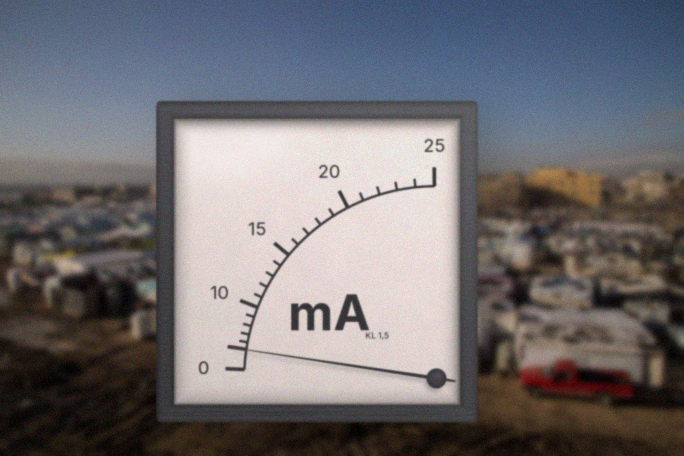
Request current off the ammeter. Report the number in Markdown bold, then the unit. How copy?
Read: **5** mA
